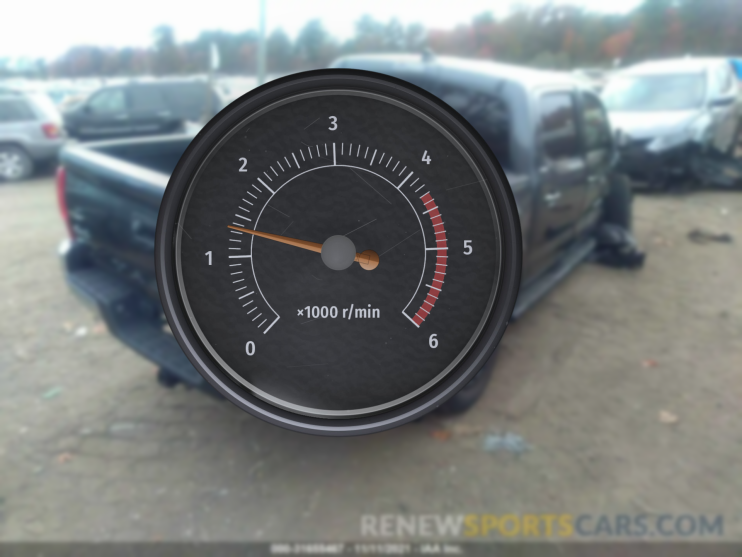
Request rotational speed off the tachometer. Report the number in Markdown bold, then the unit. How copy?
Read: **1350** rpm
